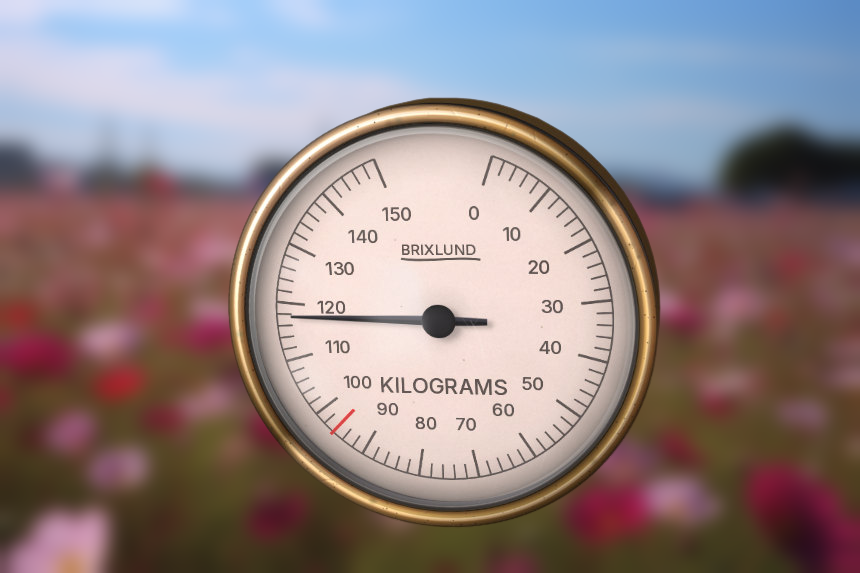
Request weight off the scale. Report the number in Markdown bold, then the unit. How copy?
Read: **118** kg
